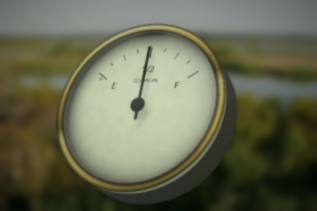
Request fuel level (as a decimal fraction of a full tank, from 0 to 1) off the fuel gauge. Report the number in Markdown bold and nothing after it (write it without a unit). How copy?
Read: **0.5**
